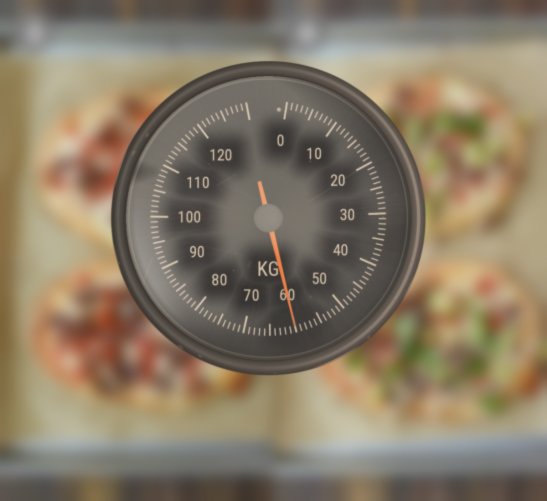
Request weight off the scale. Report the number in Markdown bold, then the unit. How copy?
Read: **60** kg
